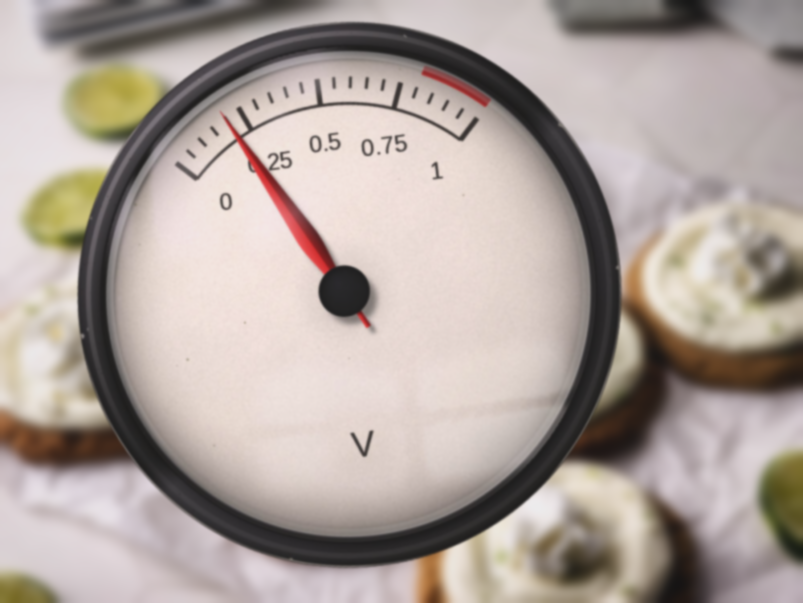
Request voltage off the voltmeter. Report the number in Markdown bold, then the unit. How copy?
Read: **0.2** V
